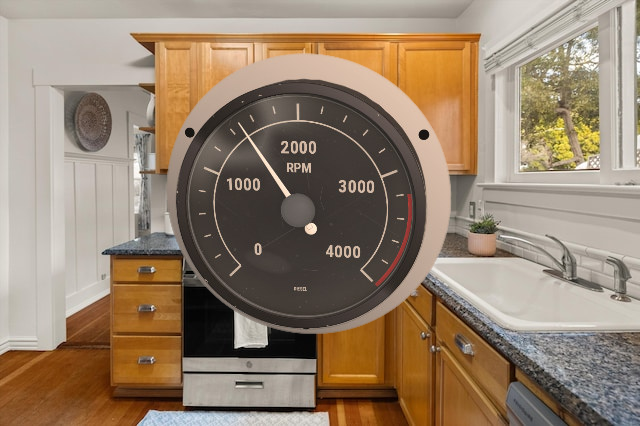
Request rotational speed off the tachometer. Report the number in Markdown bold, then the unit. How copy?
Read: **1500** rpm
